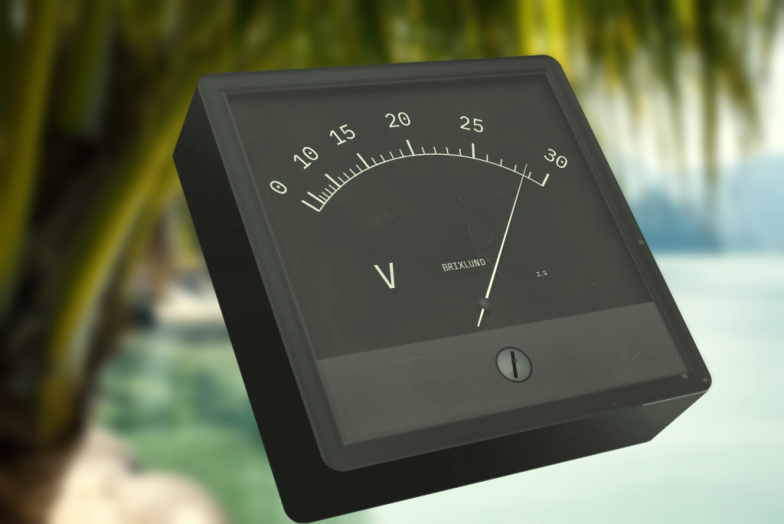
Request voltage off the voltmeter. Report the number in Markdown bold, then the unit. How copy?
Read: **28.5** V
